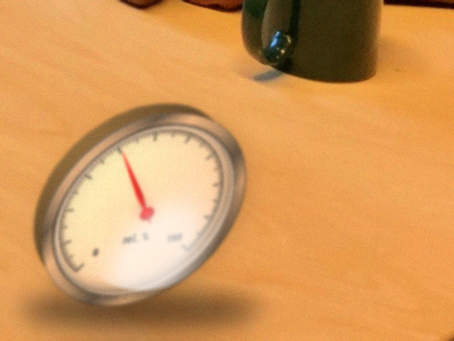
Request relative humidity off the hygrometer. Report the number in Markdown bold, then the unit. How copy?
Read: **40** %
